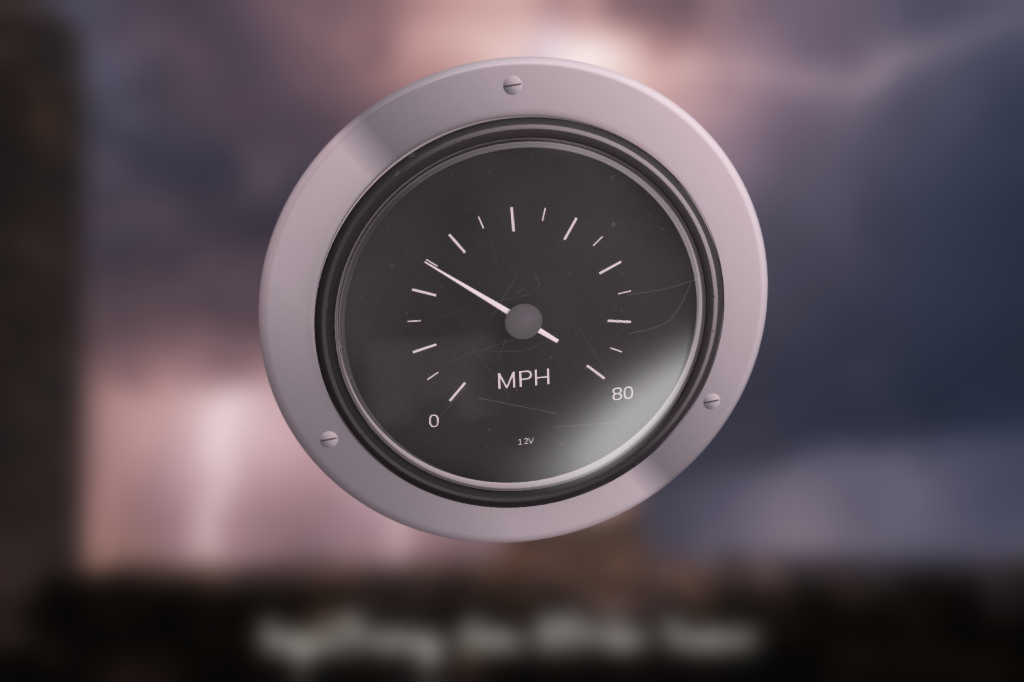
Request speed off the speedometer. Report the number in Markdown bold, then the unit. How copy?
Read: **25** mph
